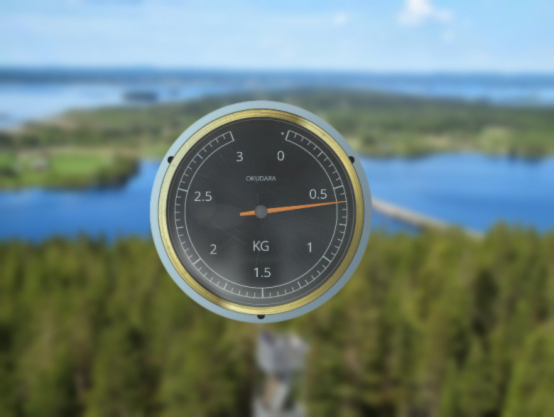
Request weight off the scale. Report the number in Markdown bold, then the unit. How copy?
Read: **0.6** kg
